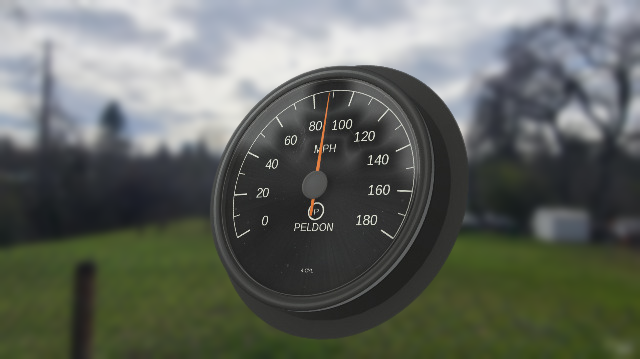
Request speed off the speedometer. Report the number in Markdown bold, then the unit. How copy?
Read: **90** mph
